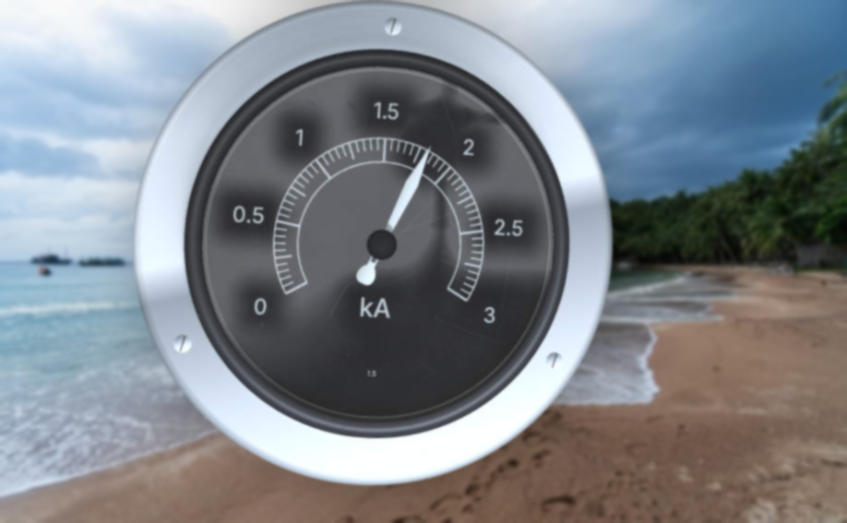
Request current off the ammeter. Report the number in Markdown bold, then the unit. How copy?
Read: **1.8** kA
